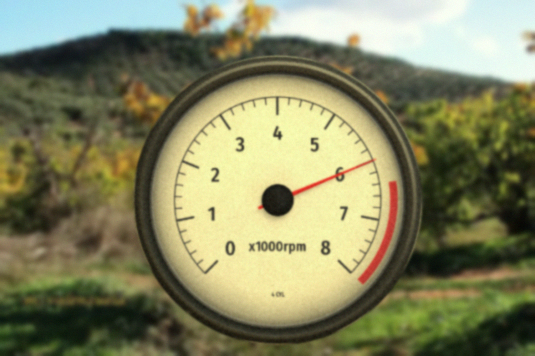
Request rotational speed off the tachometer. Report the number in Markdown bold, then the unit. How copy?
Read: **6000** rpm
